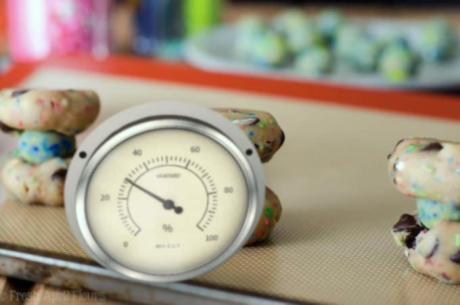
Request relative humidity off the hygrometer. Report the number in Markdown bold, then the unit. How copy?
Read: **30** %
